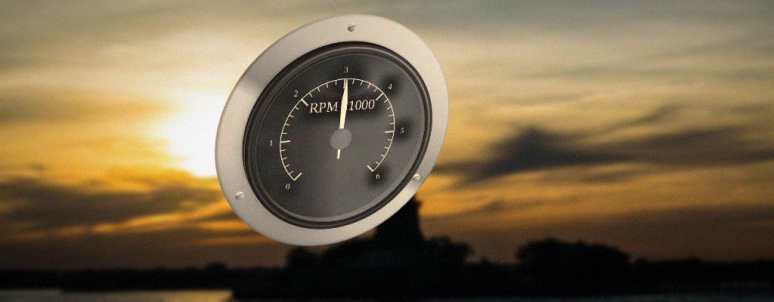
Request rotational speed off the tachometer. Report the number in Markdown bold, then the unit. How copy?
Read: **3000** rpm
